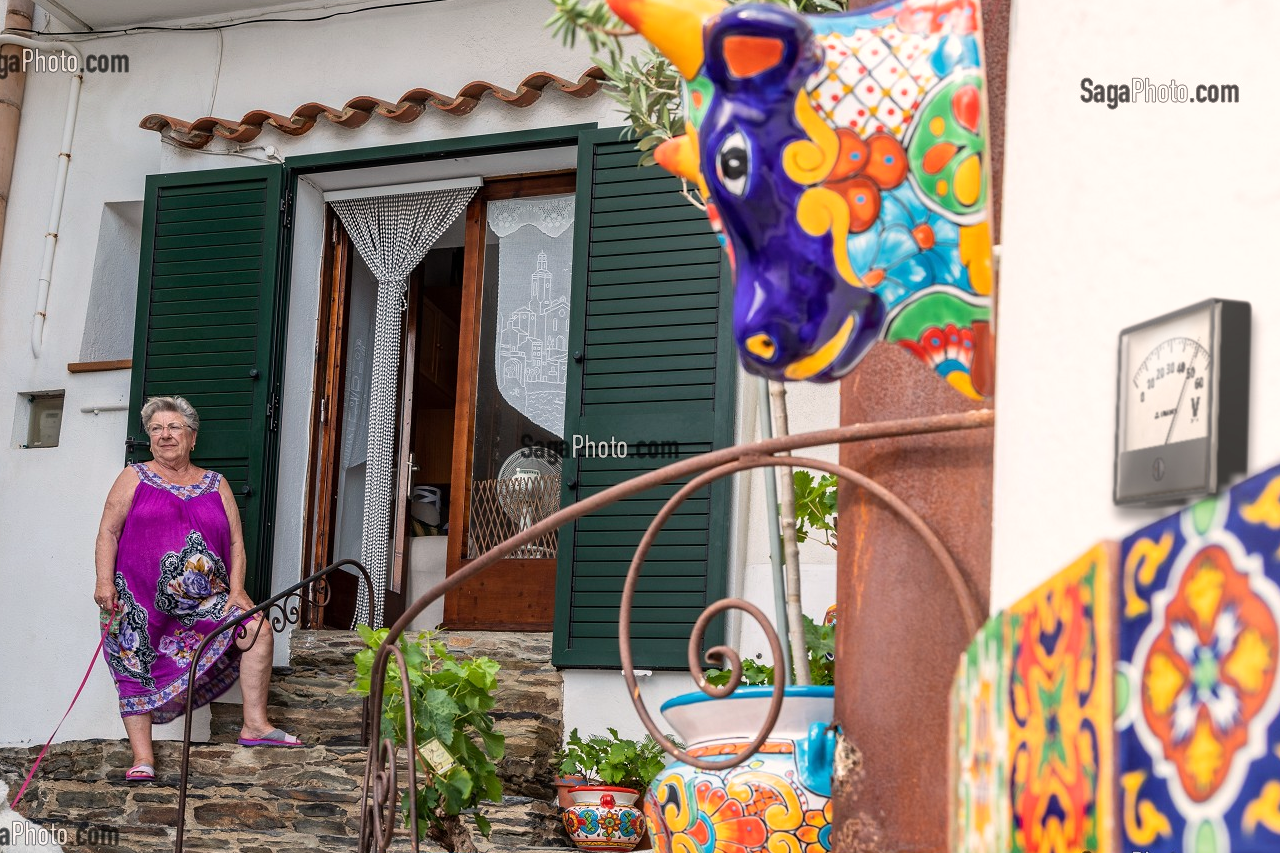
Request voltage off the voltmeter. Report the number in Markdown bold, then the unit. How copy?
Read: **50** V
